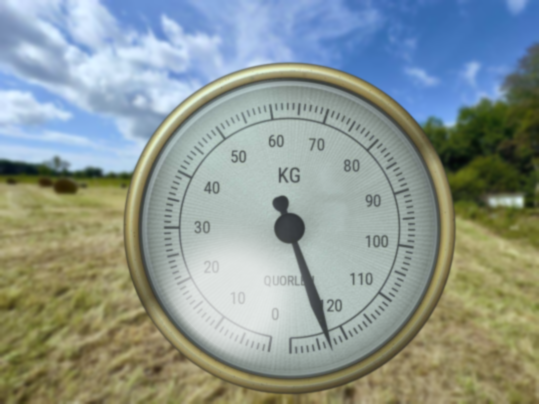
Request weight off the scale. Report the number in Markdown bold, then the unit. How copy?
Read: **123** kg
